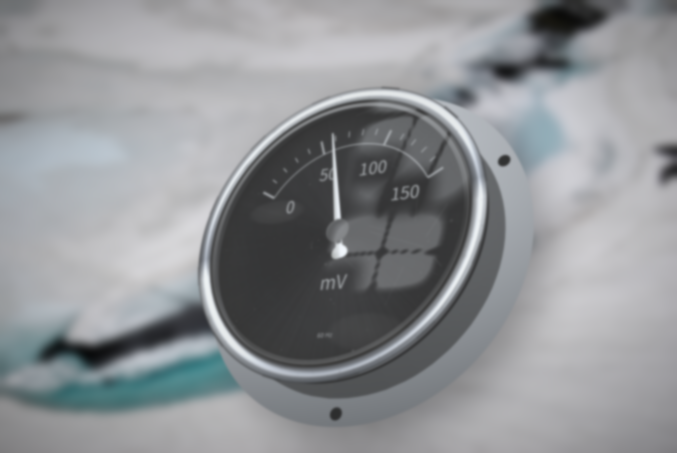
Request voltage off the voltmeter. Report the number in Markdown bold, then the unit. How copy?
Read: **60** mV
